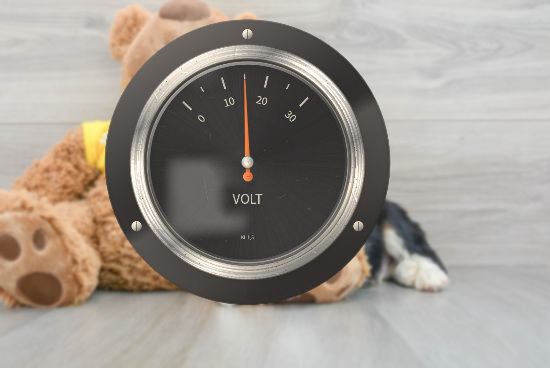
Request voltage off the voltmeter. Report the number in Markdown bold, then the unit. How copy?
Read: **15** V
